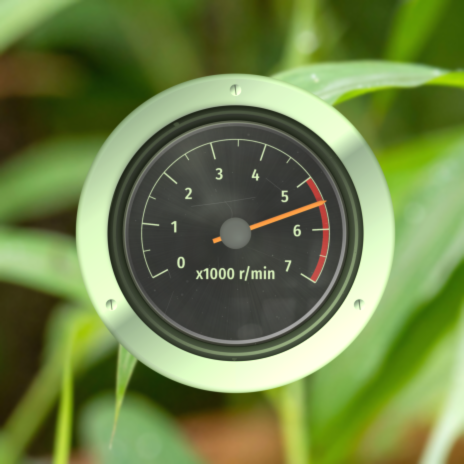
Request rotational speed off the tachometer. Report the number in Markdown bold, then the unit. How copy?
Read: **5500** rpm
